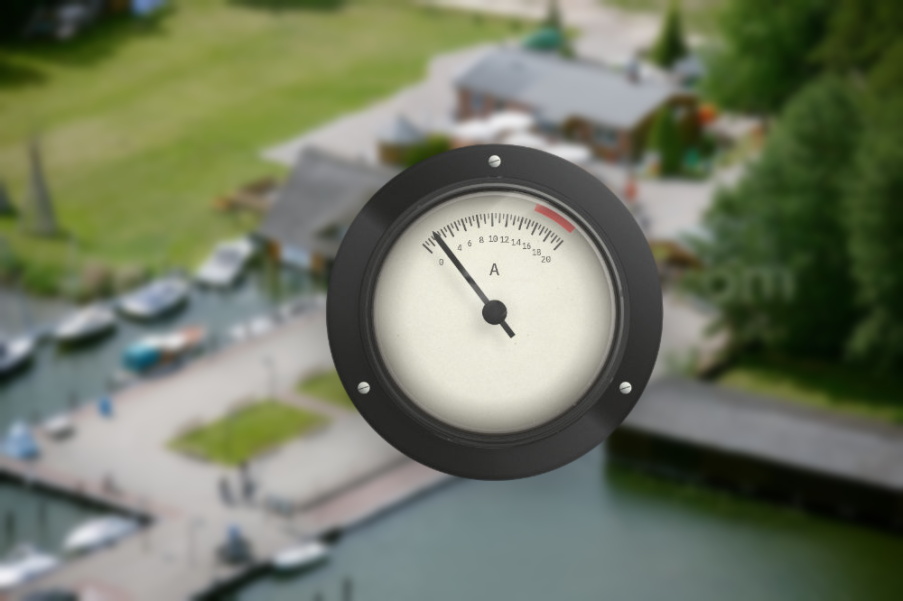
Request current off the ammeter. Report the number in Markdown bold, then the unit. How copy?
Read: **2** A
